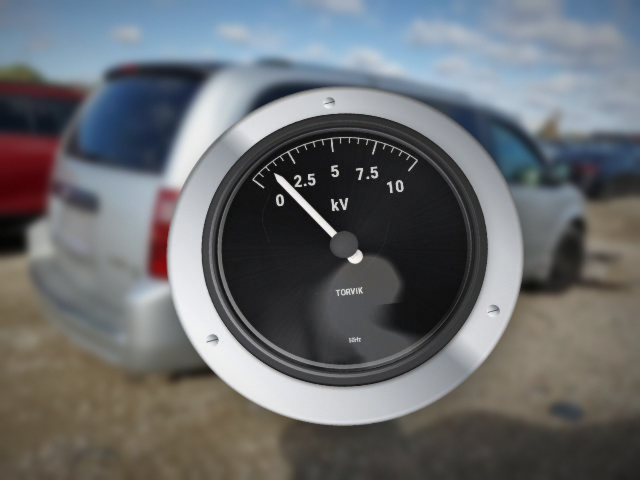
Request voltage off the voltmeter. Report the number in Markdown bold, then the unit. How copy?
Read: **1** kV
